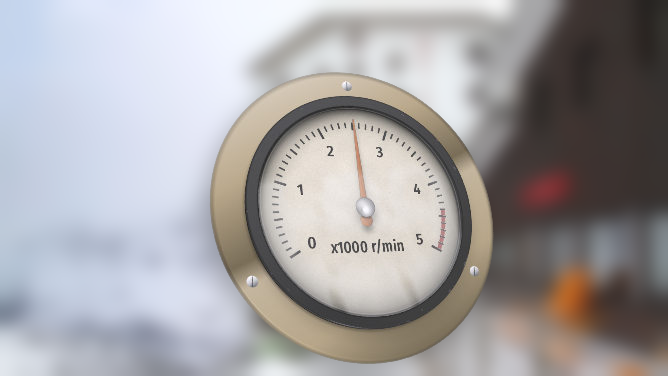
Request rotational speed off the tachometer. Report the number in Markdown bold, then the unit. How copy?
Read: **2500** rpm
